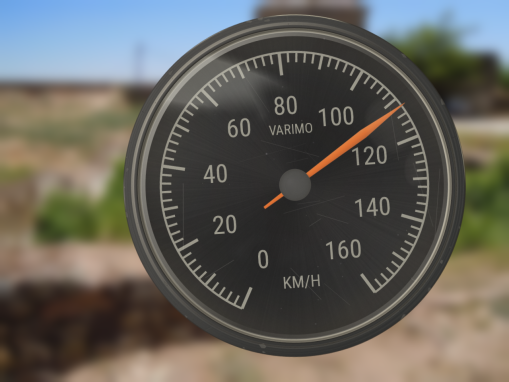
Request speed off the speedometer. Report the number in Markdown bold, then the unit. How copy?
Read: **112** km/h
